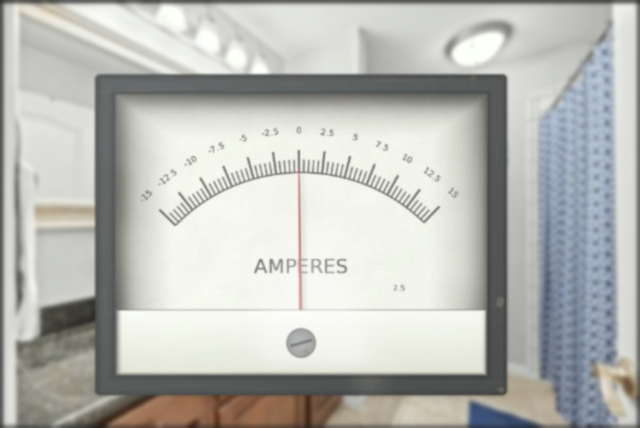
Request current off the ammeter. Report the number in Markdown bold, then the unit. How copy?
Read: **0** A
